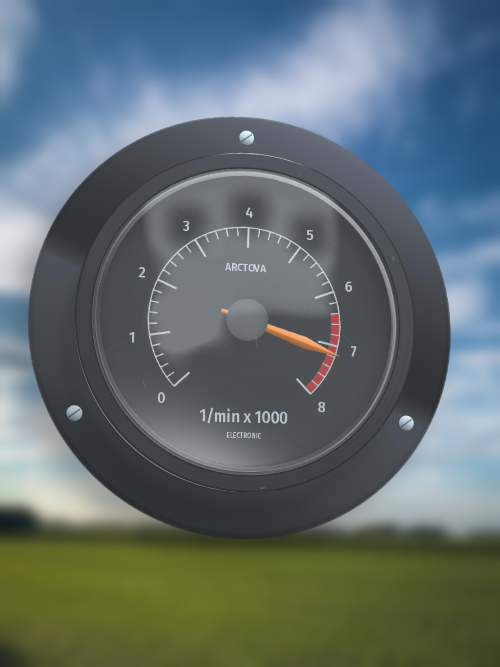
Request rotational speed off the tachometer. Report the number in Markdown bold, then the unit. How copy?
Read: **7200** rpm
